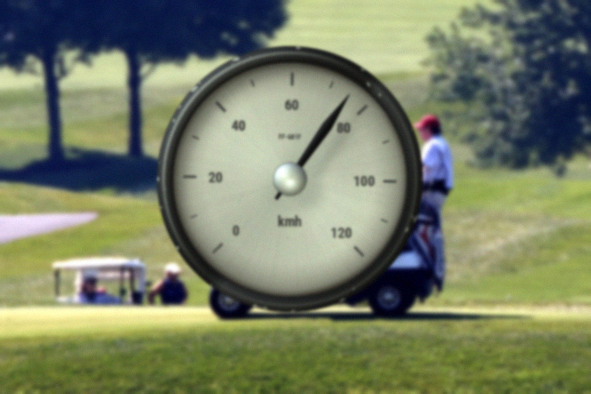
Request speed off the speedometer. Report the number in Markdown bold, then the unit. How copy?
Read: **75** km/h
